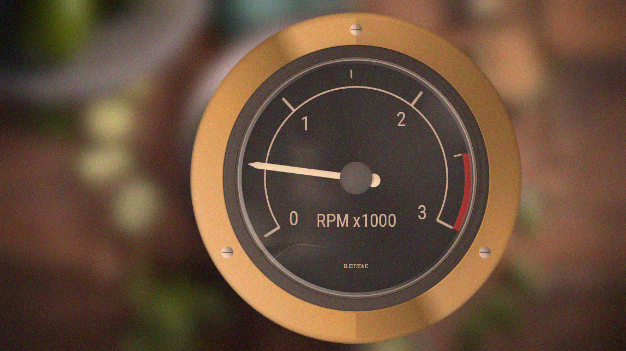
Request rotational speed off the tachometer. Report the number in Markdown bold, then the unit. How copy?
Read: **500** rpm
